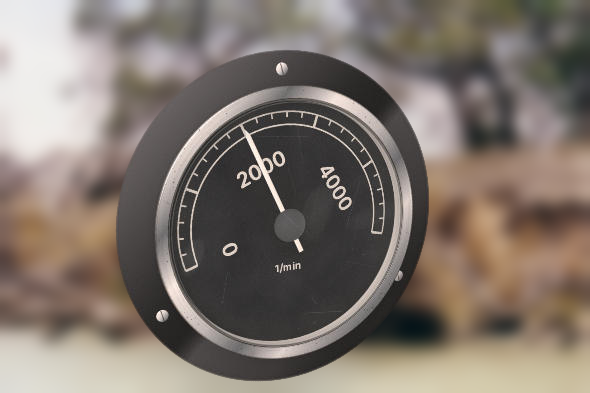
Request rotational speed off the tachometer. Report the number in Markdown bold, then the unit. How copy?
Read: **2000** rpm
